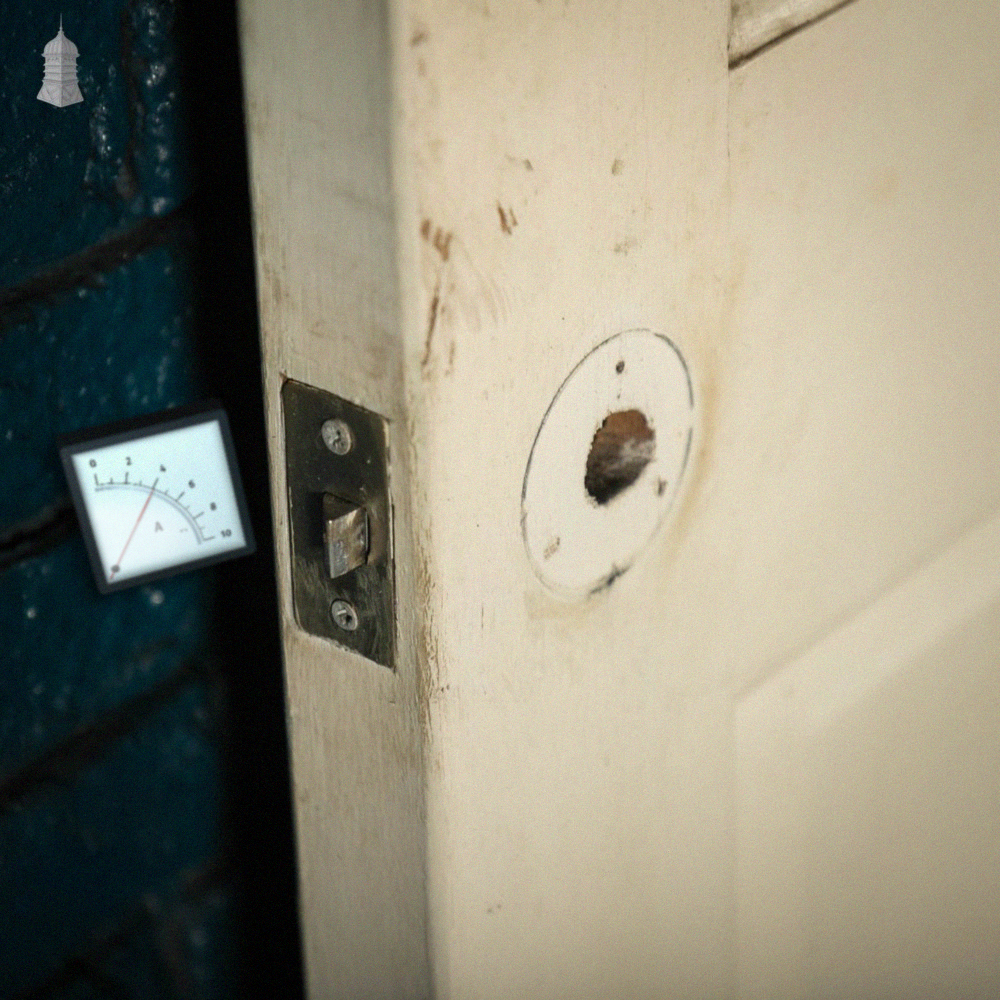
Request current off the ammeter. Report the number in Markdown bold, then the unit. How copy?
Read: **4** A
